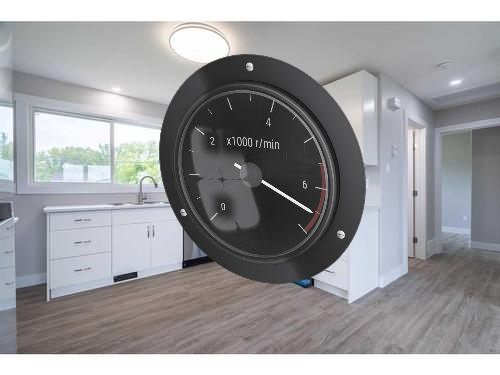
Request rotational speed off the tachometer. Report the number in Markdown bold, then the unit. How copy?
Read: **6500** rpm
